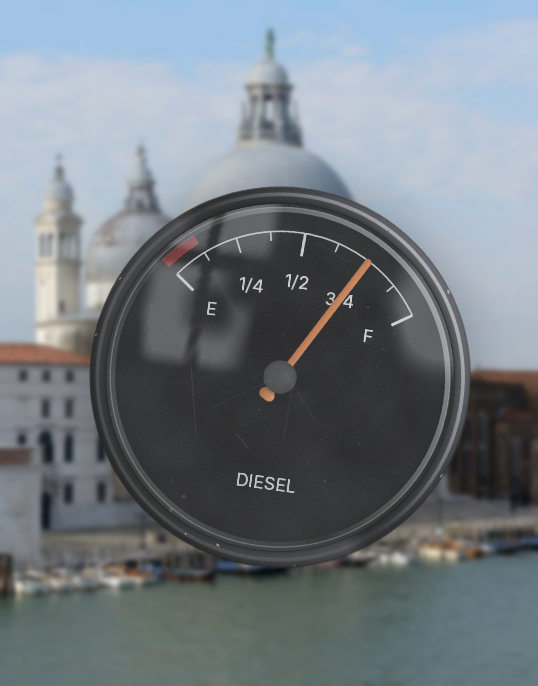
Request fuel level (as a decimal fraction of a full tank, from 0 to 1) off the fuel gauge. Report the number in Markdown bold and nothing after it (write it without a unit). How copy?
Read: **0.75**
